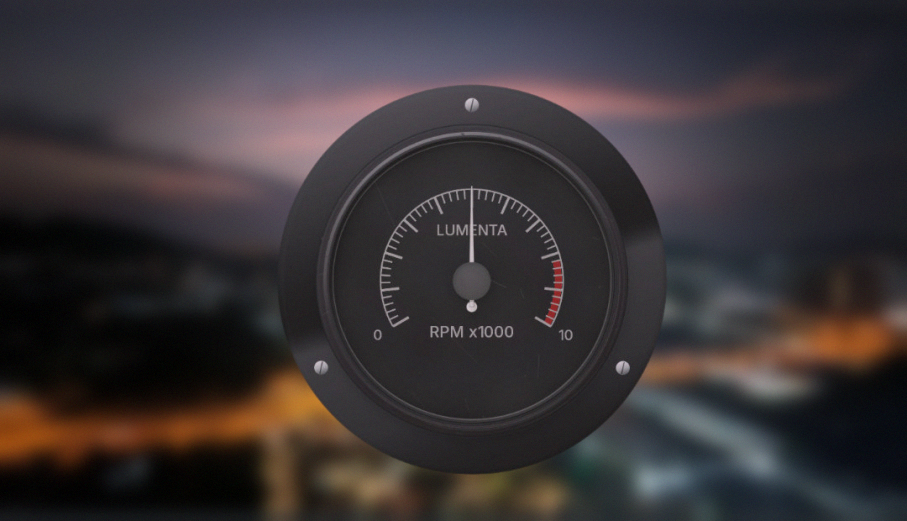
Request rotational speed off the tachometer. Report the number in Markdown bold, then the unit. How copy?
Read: **5000** rpm
